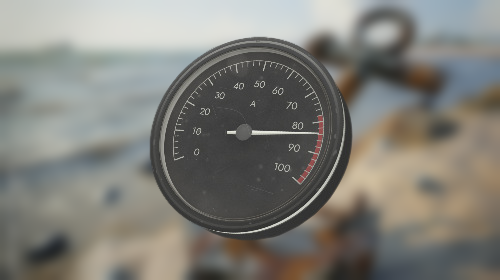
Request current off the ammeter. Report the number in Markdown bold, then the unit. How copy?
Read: **84** A
